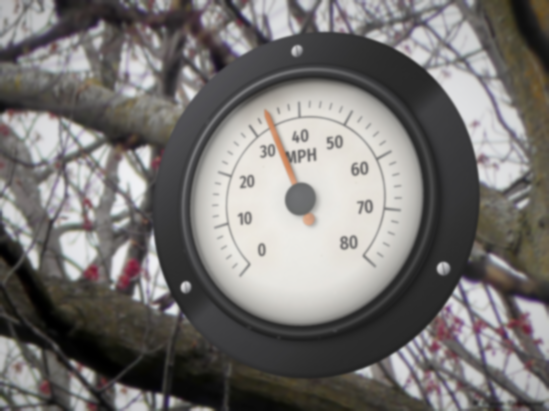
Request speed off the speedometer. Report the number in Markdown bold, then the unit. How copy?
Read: **34** mph
